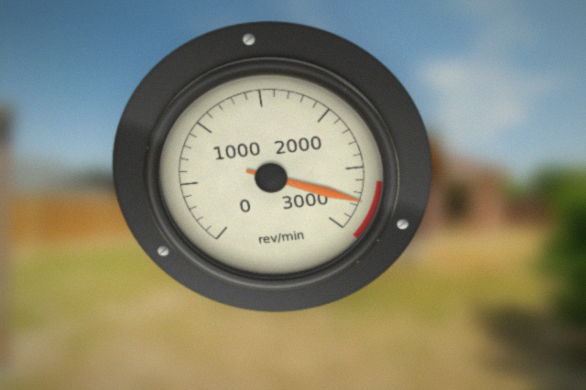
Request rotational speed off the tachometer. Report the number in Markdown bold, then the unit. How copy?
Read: **2750** rpm
